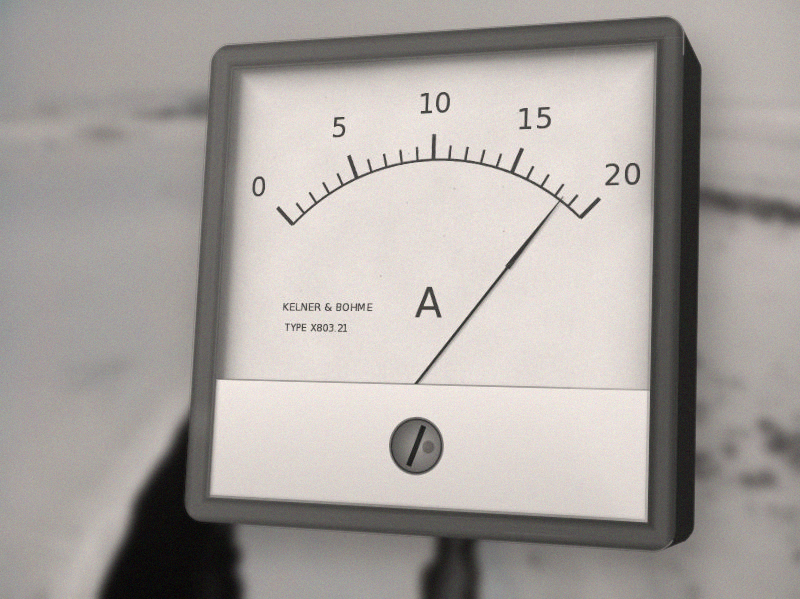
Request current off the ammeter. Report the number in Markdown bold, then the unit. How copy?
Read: **18.5** A
